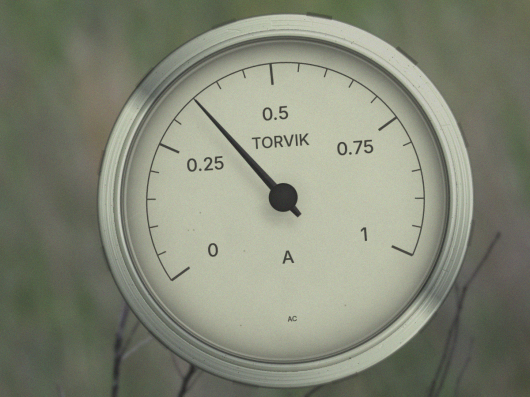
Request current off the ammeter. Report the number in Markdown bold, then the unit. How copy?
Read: **0.35** A
